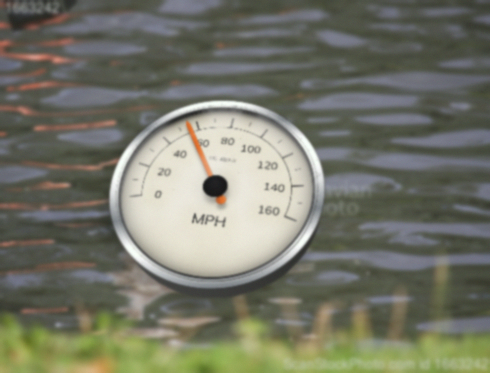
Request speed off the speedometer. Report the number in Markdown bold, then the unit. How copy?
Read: **55** mph
